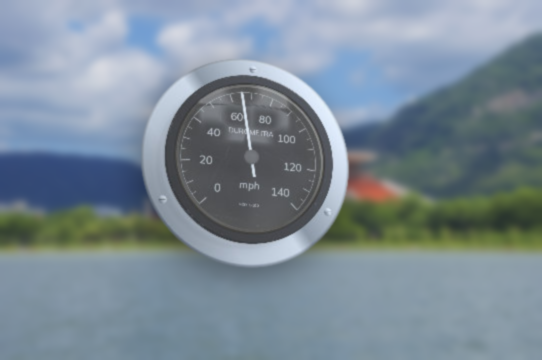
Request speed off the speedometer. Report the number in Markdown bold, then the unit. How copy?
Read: **65** mph
